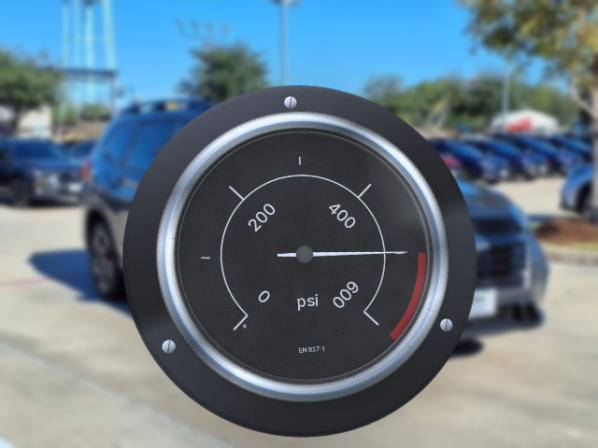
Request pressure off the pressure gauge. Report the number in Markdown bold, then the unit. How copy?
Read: **500** psi
